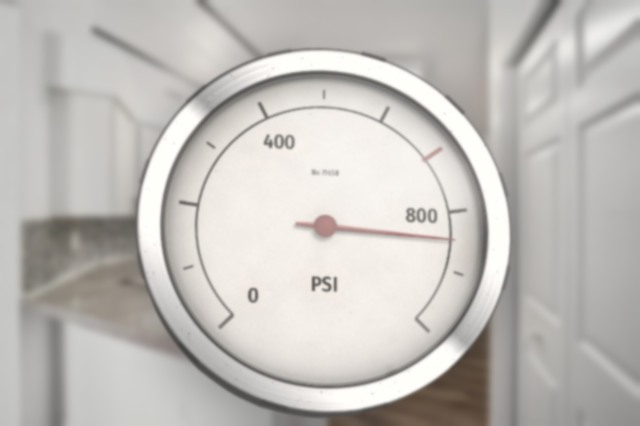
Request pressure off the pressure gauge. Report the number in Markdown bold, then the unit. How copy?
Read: **850** psi
